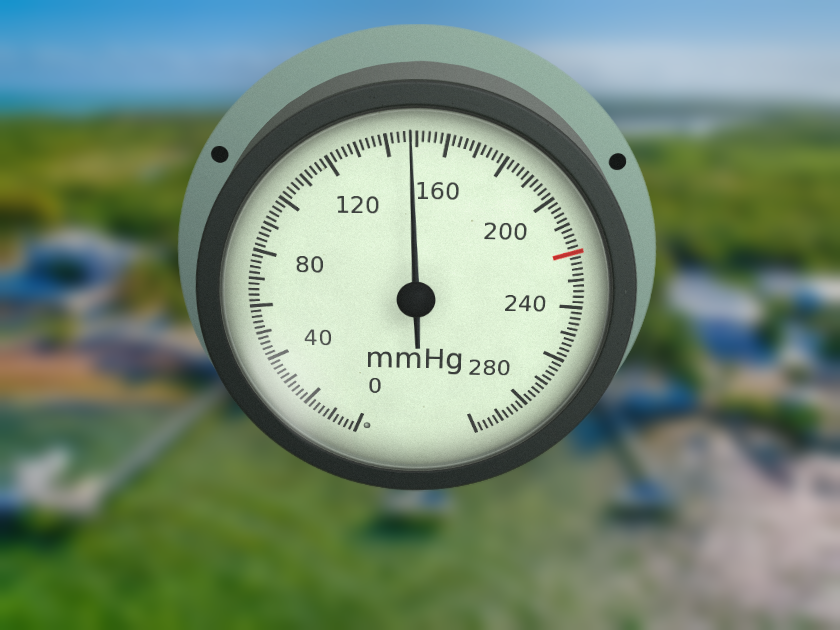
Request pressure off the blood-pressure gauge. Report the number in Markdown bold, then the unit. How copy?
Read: **148** mmHg
